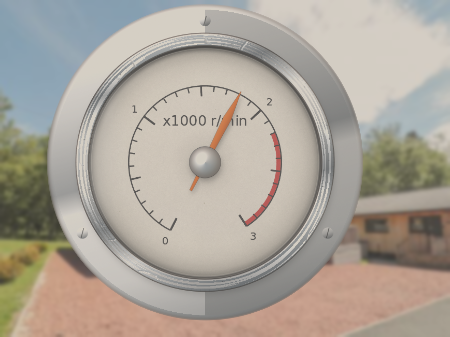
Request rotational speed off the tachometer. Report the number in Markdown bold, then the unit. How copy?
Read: **1800** rpm
